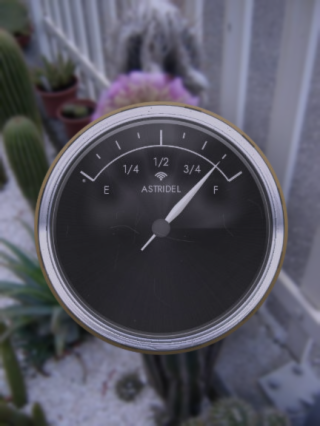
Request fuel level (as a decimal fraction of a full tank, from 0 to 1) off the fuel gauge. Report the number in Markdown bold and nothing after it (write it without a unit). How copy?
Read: **0.875**
